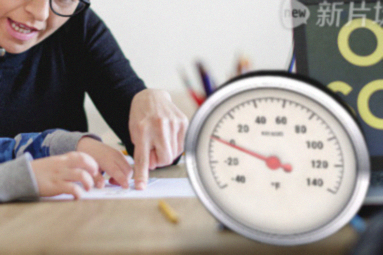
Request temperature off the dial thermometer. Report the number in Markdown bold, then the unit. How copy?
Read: **0** °F
